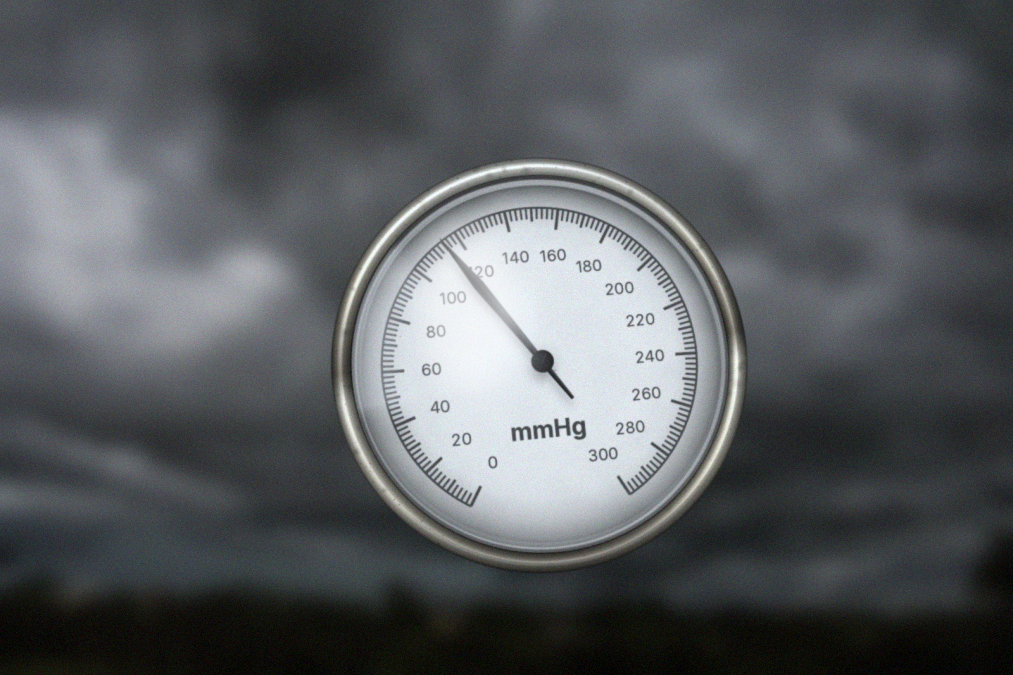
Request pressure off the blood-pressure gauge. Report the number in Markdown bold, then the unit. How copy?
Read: **114** mmHg
